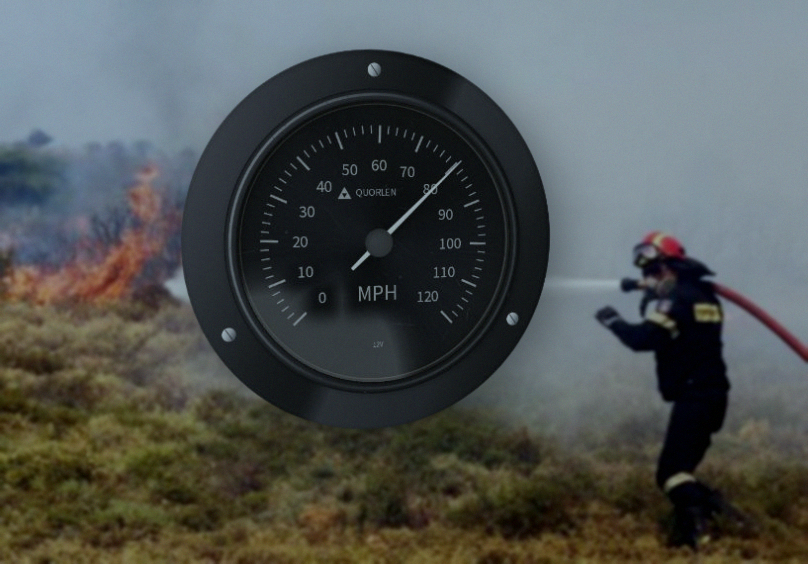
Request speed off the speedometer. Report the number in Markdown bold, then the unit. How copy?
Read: **80** mph
